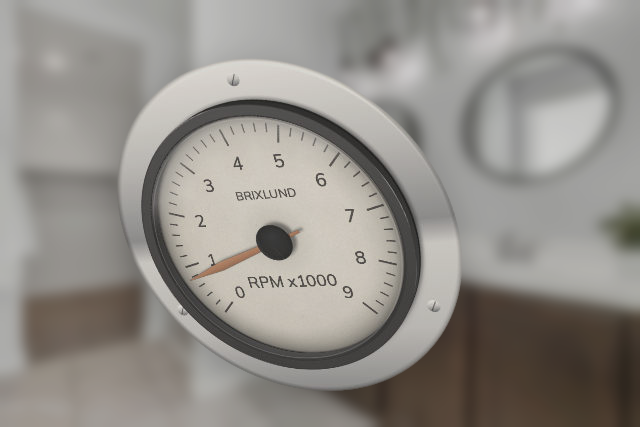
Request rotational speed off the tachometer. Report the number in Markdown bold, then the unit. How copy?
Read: **800** rpm
